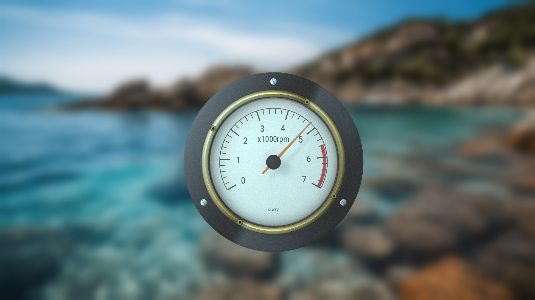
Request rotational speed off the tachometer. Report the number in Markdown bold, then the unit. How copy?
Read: **4800** rpm
